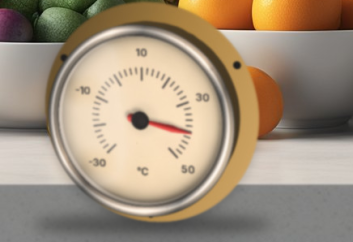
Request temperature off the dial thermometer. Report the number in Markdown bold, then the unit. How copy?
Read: **40** °C
